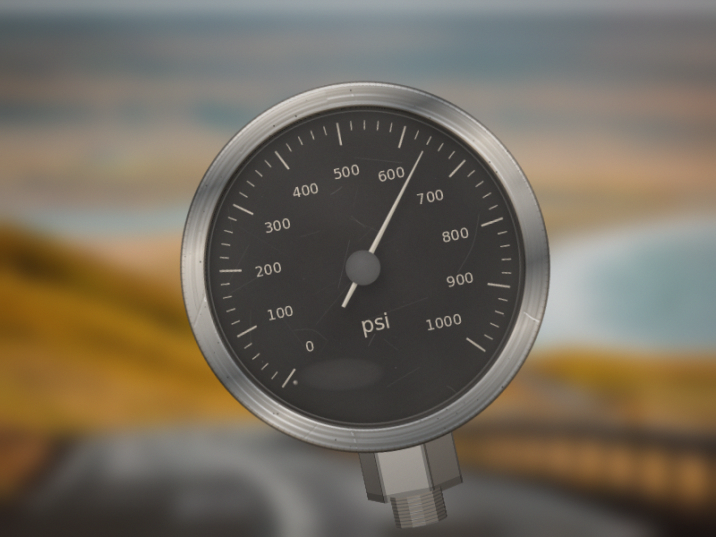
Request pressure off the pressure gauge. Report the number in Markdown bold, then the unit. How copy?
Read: **640** psi
